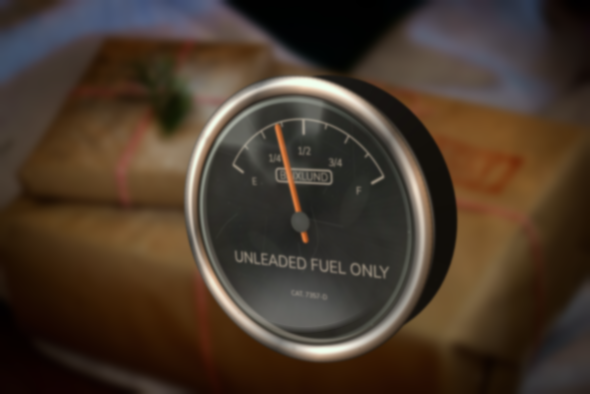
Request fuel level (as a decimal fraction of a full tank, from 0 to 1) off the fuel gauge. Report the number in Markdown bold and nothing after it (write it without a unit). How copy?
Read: **0.375**
